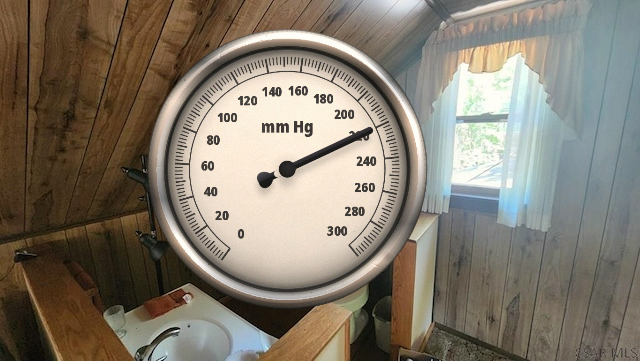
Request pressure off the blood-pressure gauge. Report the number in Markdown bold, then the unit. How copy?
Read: **220** mmHg
